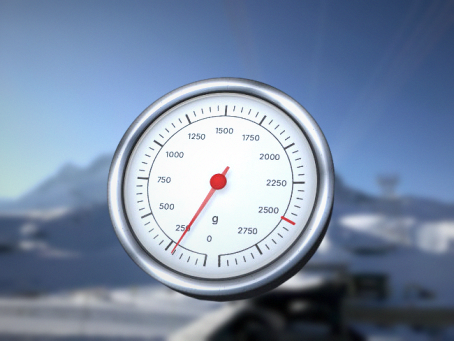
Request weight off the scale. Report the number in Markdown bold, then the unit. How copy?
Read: **200** g
